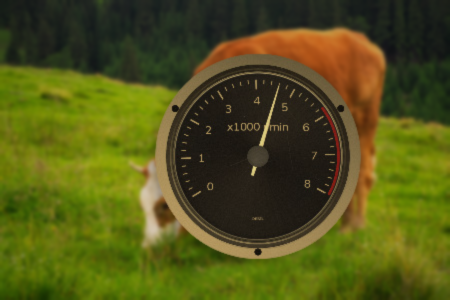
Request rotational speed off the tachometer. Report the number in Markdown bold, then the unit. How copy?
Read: **4600** rpm
